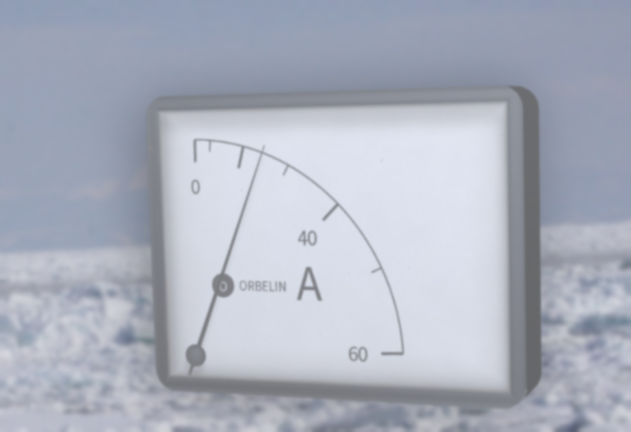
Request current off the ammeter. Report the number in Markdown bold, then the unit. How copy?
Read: **25** A
